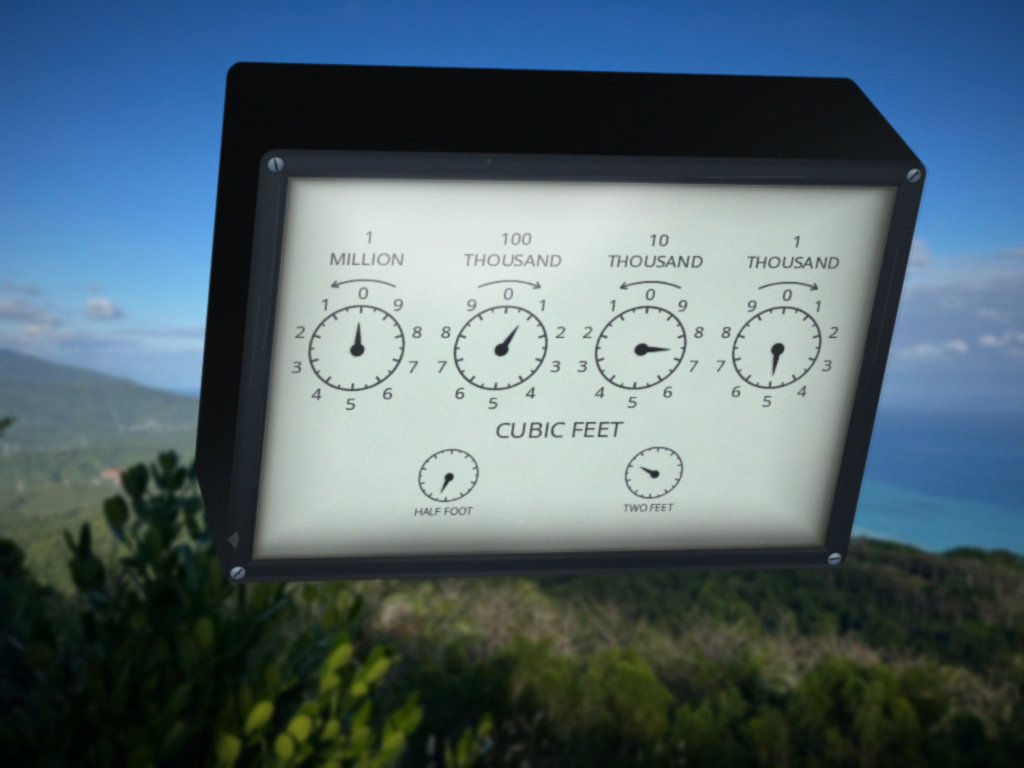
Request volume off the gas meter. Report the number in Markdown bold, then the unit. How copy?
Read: **7500** ft³
